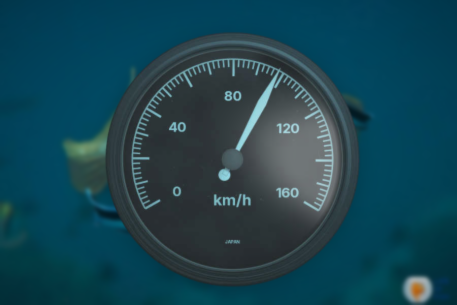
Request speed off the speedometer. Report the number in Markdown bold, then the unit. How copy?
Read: **98** km/h
